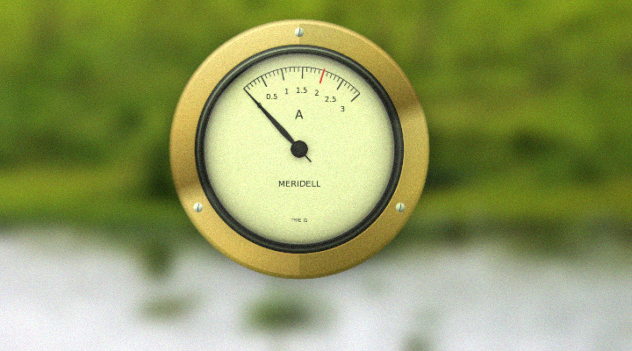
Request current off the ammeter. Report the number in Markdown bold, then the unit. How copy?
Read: **0** A
